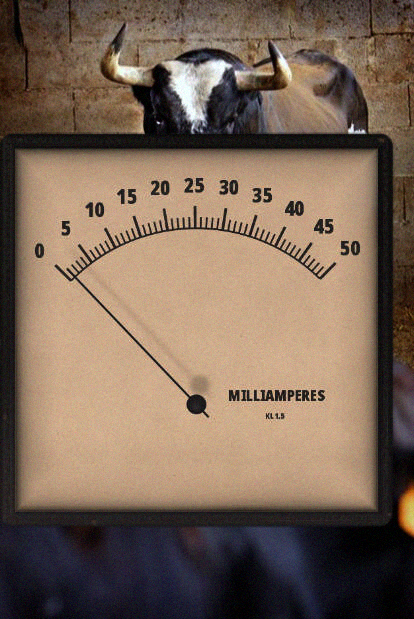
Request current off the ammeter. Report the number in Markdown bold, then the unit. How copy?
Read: **1** mA
